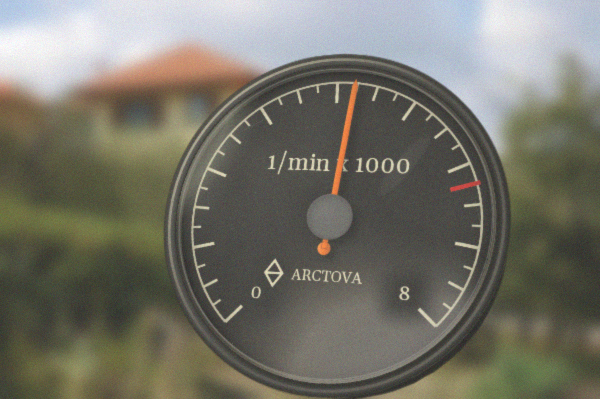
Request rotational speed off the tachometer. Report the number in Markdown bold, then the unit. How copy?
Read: **4250** rpm
